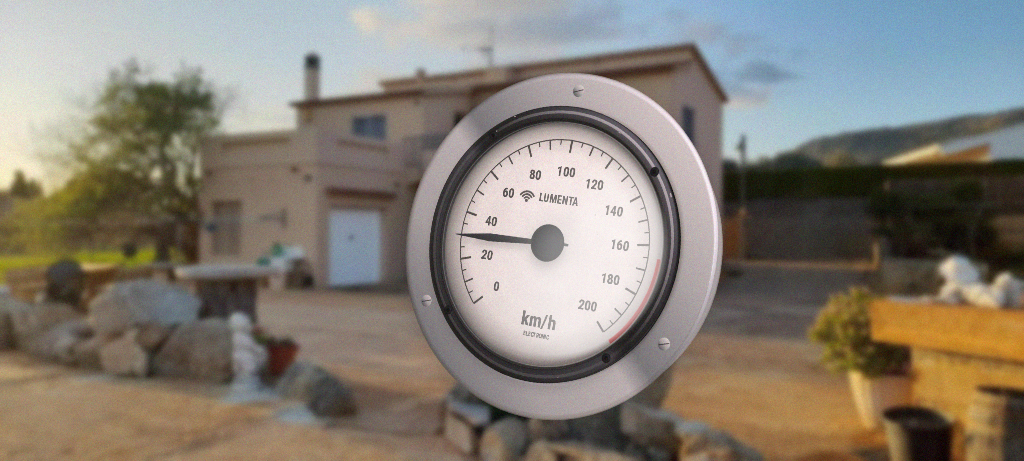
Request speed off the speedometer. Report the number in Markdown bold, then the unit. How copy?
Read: **30** km/h
